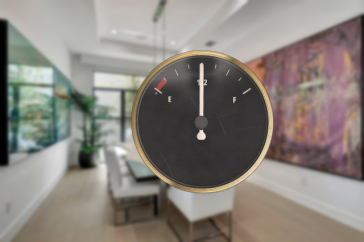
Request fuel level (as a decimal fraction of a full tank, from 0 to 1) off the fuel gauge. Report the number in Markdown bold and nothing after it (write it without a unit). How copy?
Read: **0.5**
